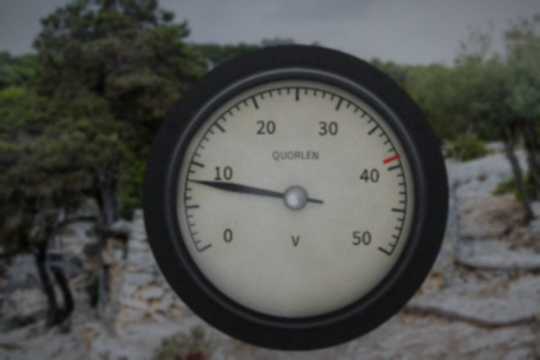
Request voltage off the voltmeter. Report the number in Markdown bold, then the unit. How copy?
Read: **8** V
